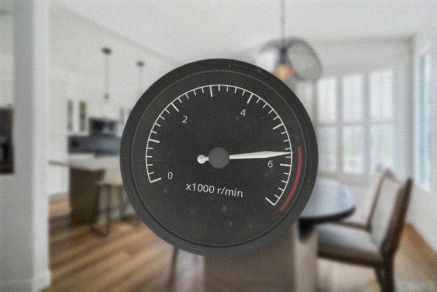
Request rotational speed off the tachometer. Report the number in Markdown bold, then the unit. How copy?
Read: **5700** rpm
